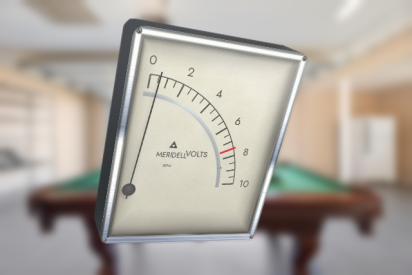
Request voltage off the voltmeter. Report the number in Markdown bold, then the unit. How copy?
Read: **0.5** V
